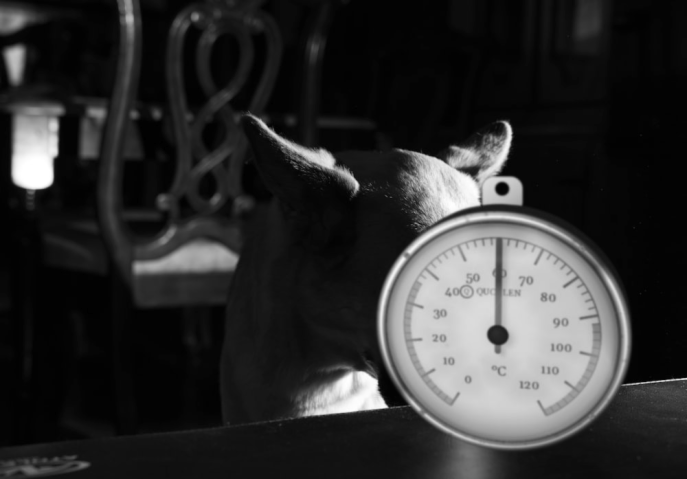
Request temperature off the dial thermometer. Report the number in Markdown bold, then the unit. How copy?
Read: **60** °C
